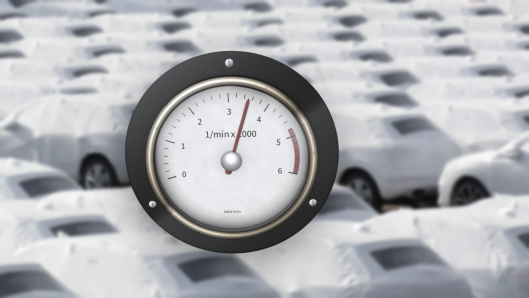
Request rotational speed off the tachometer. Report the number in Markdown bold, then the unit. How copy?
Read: **3500** rpm
